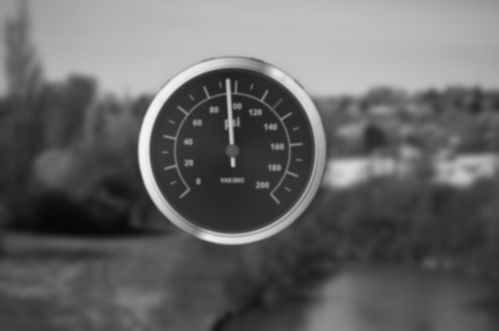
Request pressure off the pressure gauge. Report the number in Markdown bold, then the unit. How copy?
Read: **95** psi
